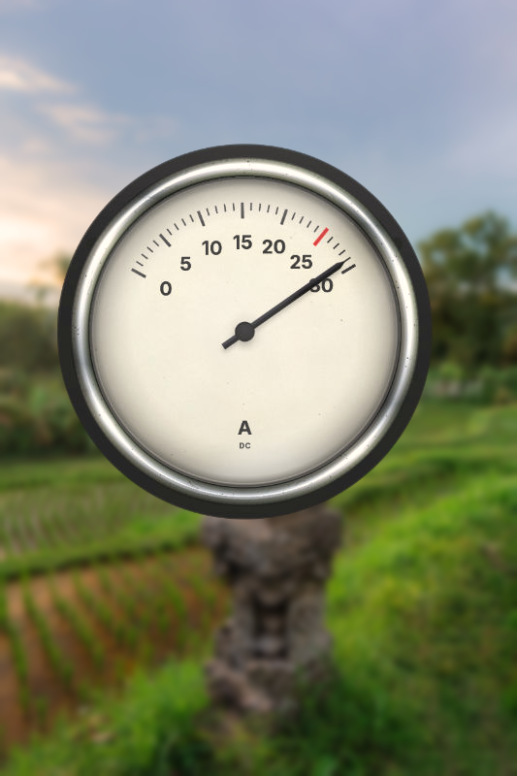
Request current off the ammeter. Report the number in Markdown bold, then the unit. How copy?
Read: **29** A
